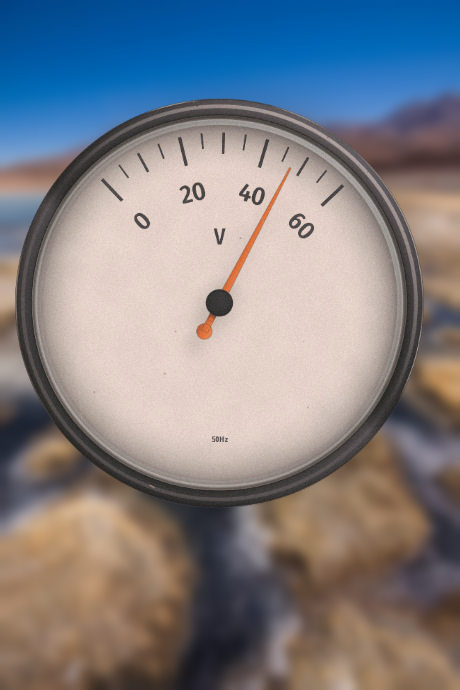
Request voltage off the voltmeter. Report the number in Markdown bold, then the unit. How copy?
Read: **47.5** V
